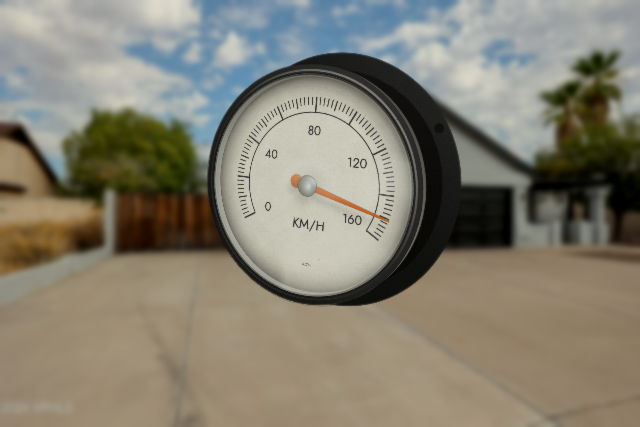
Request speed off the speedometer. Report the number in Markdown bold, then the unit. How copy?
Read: **150** km/h
